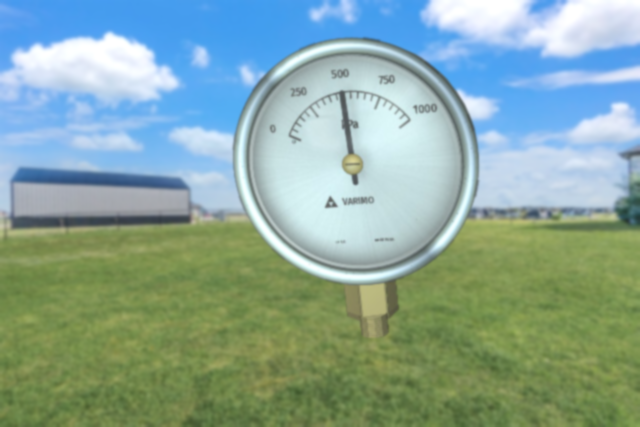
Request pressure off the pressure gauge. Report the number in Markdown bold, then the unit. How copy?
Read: **500** kPa
